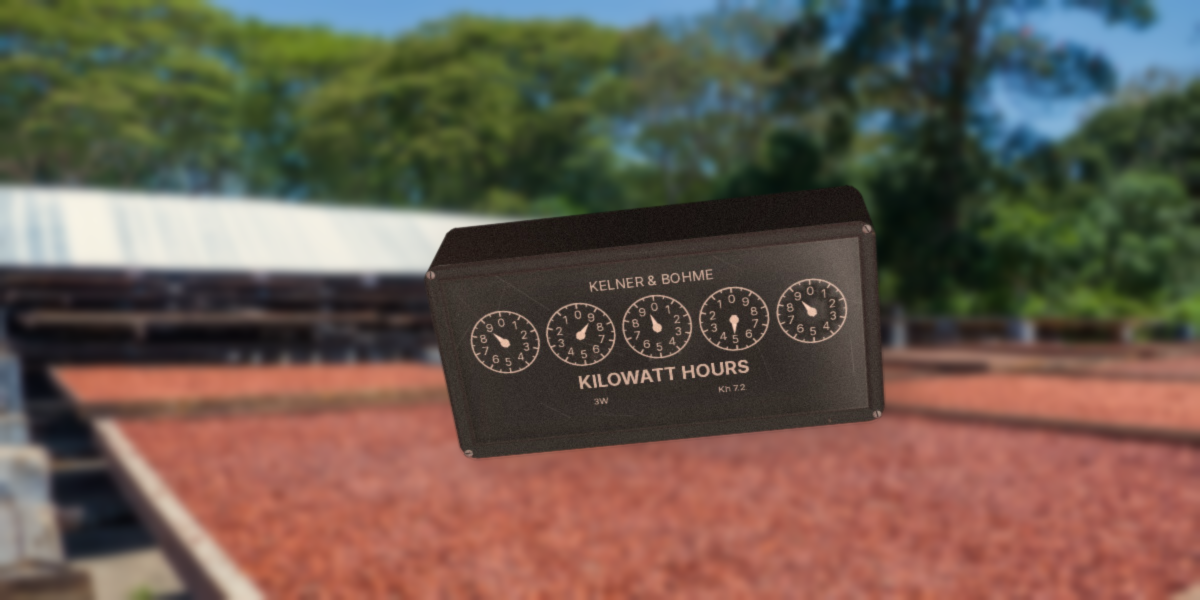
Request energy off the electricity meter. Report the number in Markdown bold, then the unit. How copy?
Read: **88949** kWh
